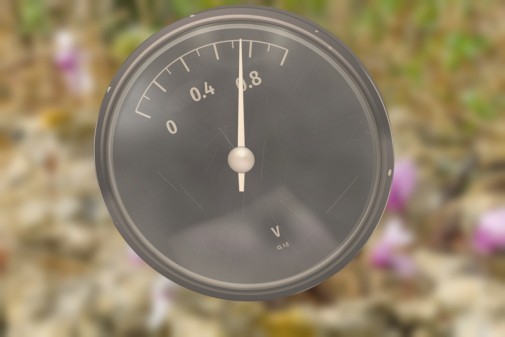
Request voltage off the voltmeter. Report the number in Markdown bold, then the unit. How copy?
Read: **0.75** V
